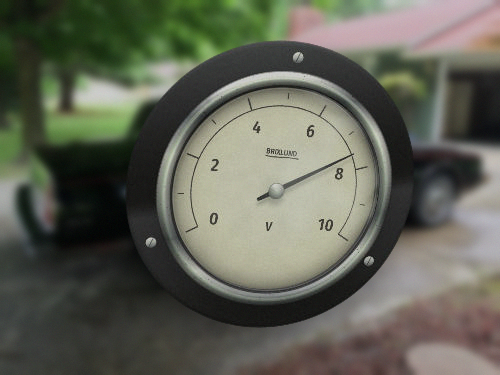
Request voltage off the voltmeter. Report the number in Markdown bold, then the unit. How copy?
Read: **7.5** V
